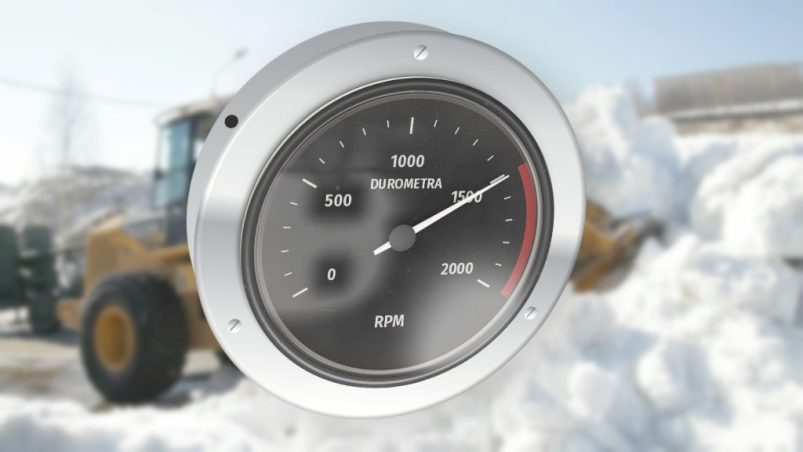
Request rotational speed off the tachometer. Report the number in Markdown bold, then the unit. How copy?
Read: **1500** rpm
